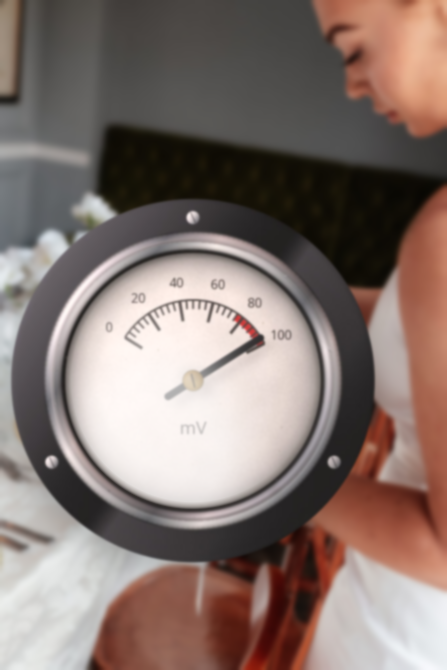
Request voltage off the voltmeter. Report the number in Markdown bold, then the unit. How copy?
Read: **96** mV
